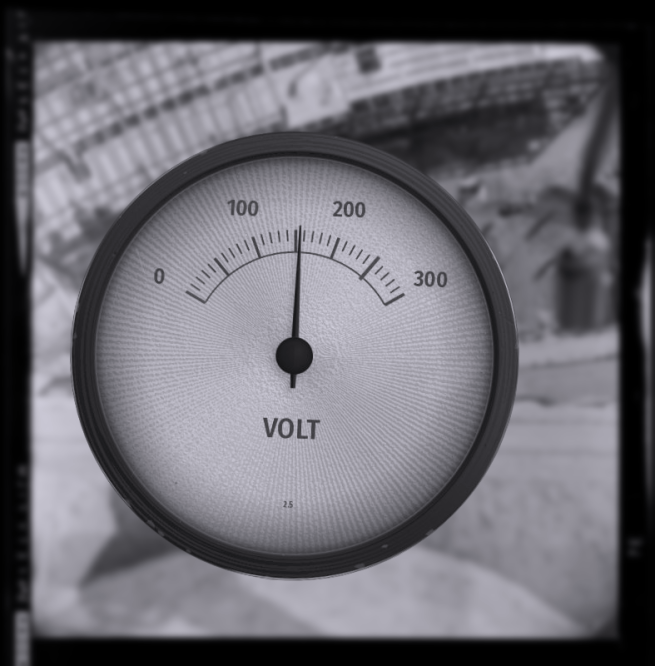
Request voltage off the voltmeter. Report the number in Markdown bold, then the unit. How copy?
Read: **155** V
